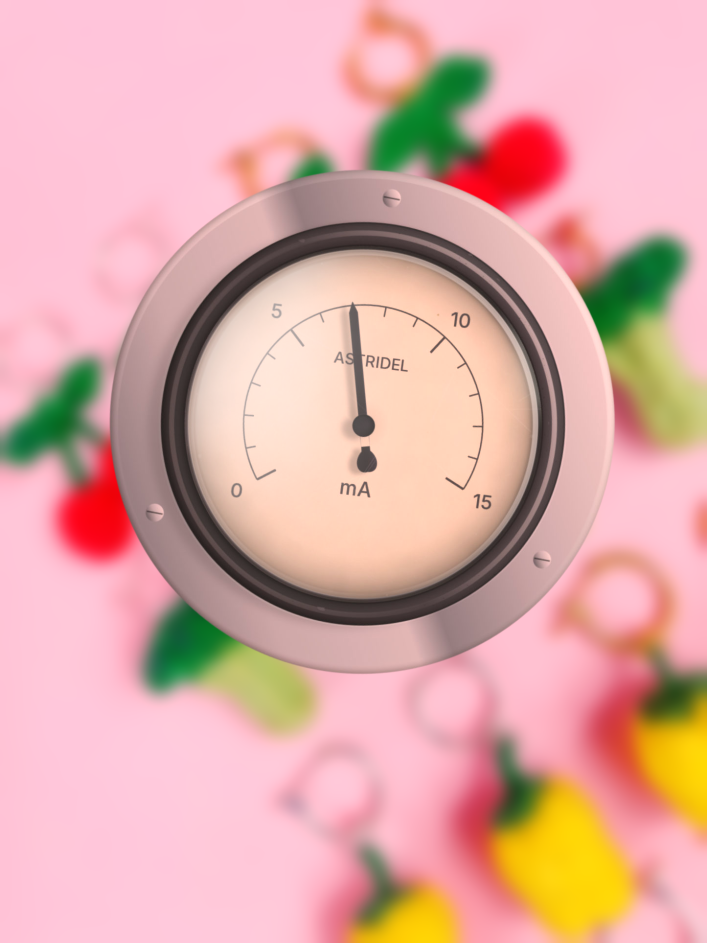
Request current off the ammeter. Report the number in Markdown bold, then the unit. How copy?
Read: **7** mA
